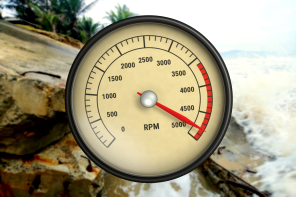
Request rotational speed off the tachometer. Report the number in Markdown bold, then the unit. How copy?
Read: **4800** rpm
